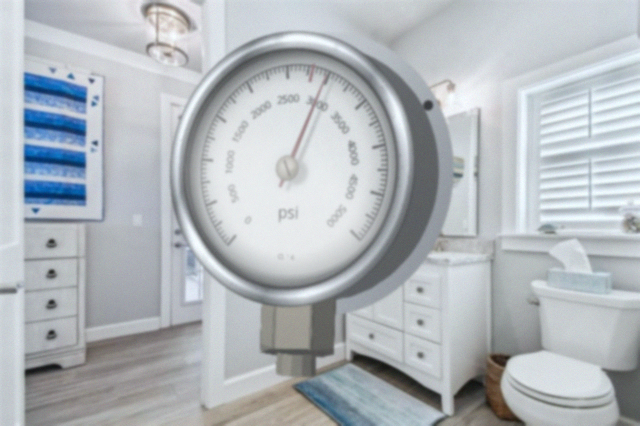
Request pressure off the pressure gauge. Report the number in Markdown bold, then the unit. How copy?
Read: **3000** psi
